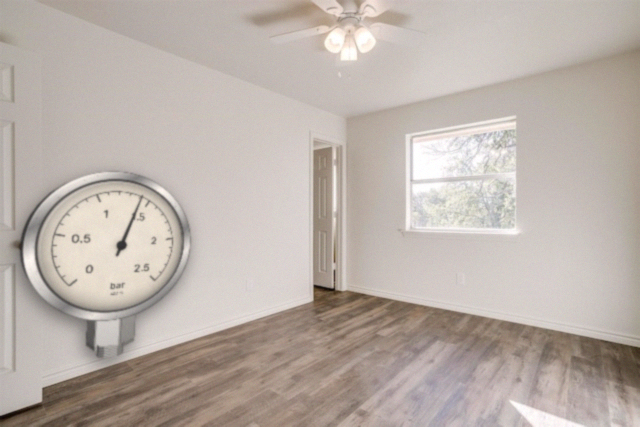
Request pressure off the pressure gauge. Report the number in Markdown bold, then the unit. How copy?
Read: **1.4** bar
